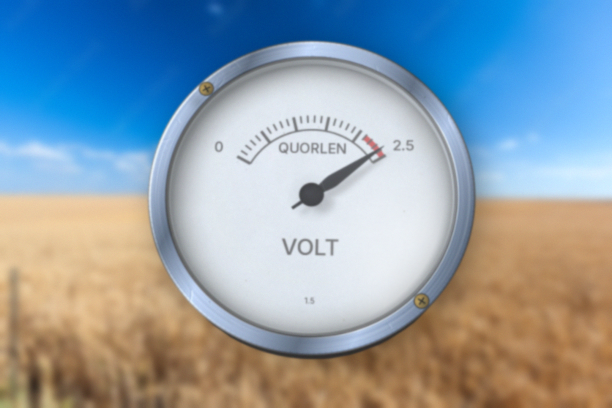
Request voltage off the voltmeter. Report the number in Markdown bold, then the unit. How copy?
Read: **2.4** V
